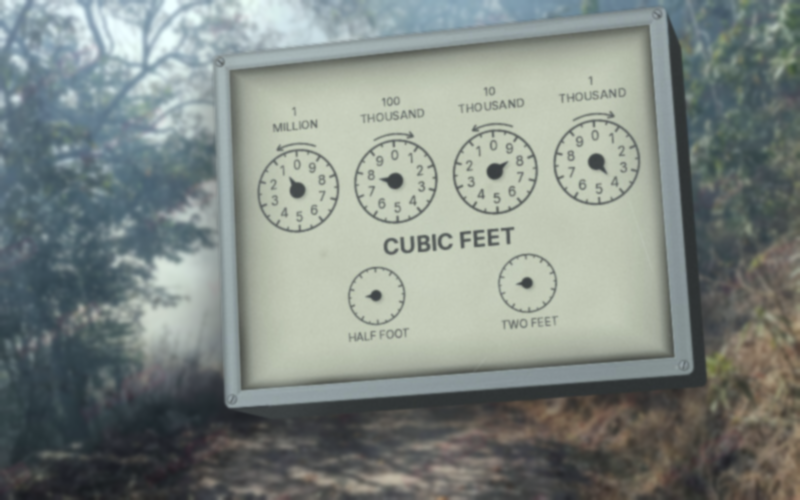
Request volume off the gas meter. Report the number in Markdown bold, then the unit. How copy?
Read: **78400** ft³
